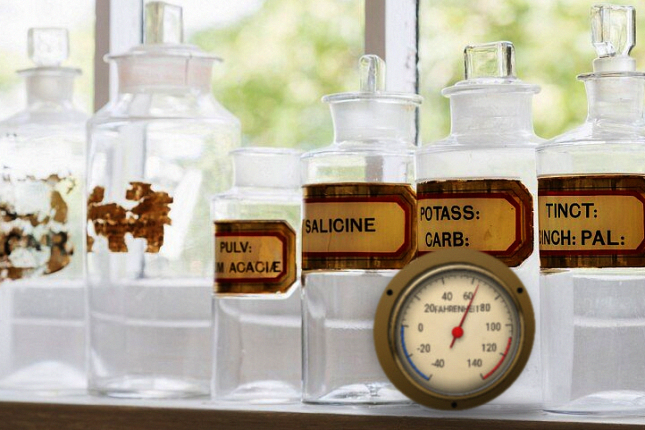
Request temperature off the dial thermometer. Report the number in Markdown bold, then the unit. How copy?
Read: **64** °F
